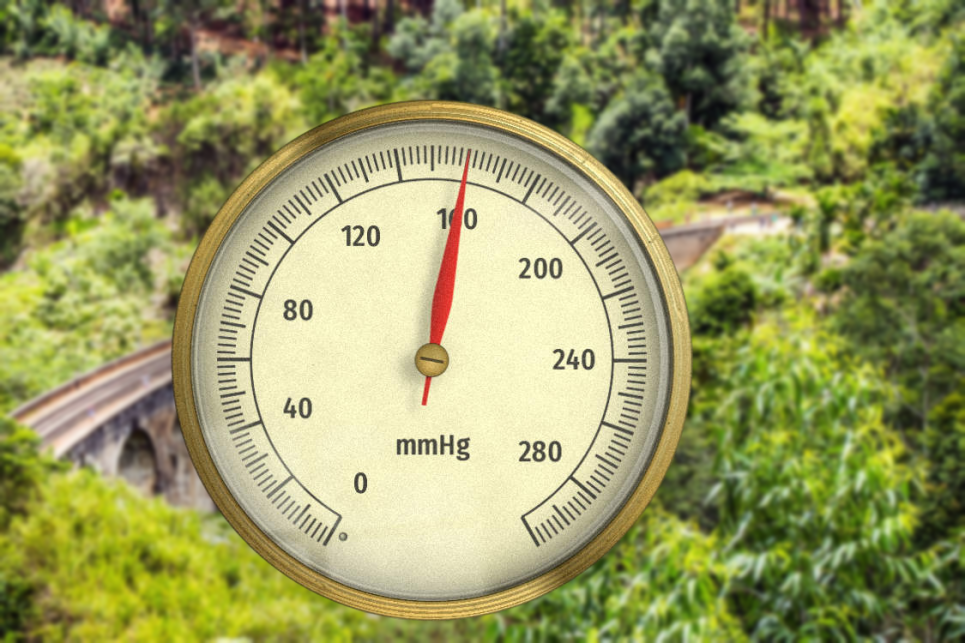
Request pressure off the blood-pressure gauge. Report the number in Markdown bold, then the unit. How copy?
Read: **160** mmHg
